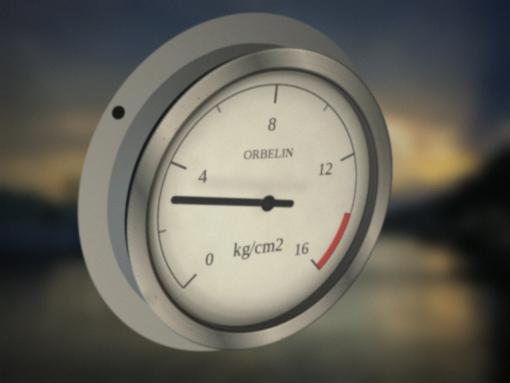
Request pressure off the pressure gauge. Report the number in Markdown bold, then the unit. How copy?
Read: **3** kg/cm²
